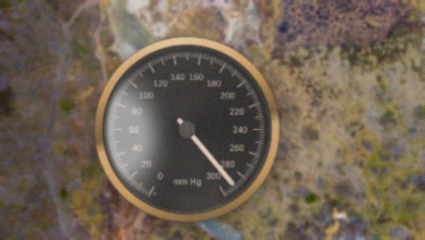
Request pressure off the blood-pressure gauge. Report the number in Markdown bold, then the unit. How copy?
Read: **290** mmHg
